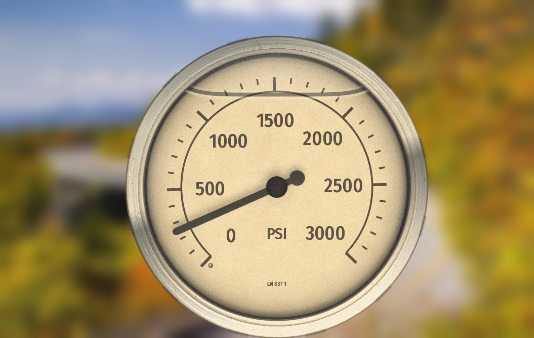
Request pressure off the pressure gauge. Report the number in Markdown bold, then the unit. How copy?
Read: **250** psi
